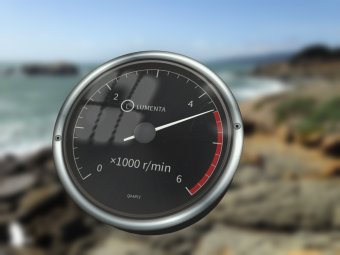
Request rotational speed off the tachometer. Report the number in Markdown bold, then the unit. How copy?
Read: **4400** rpm
